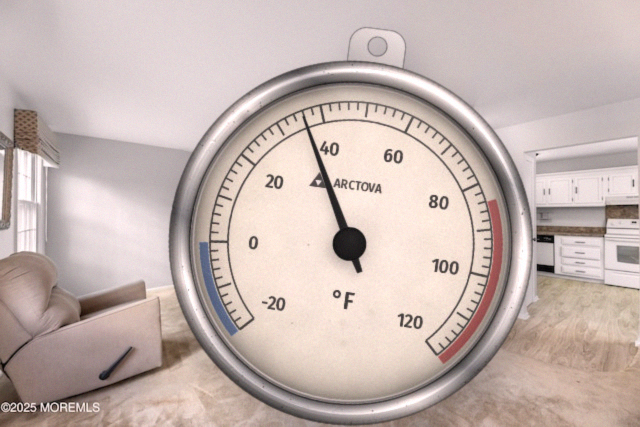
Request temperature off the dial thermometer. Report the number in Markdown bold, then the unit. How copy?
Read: **36** °F
